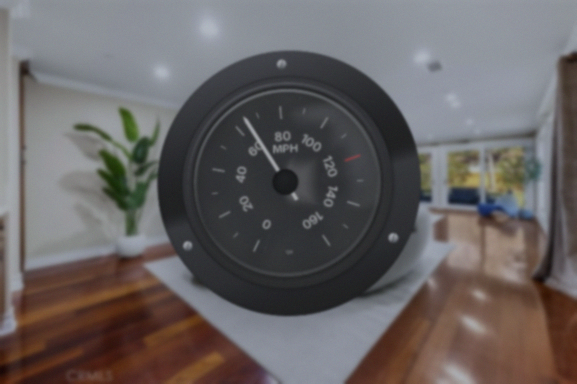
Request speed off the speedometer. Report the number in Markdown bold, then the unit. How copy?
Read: **65** mph
